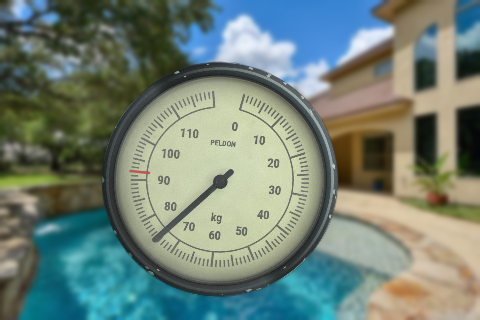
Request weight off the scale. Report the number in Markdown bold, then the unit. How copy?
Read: **75** kg
